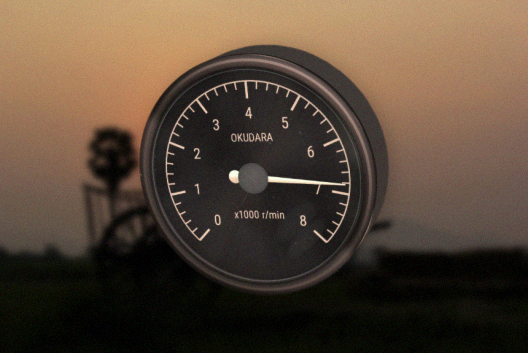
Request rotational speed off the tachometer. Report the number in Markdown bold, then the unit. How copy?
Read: **6800** rpm
